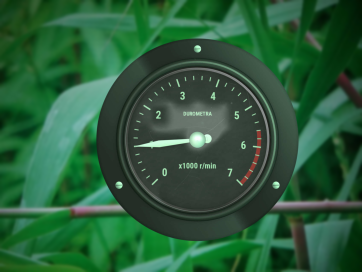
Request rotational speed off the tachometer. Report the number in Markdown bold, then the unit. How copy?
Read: **1000** rpm
